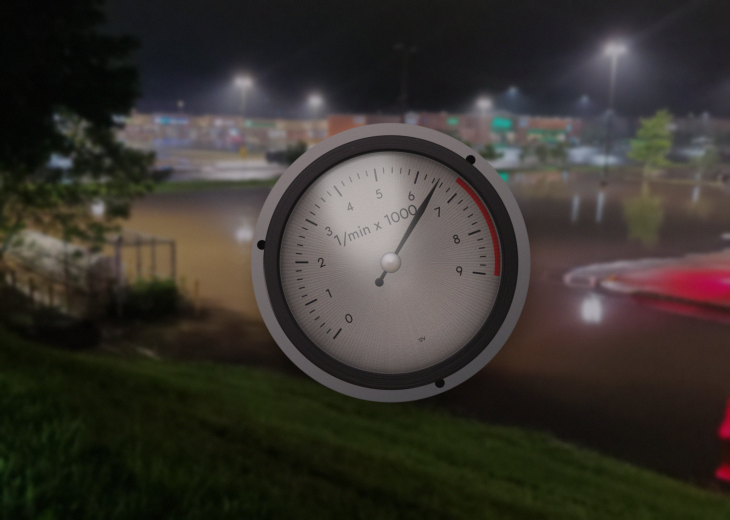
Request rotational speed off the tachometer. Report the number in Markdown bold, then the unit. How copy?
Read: **6500** rpm
